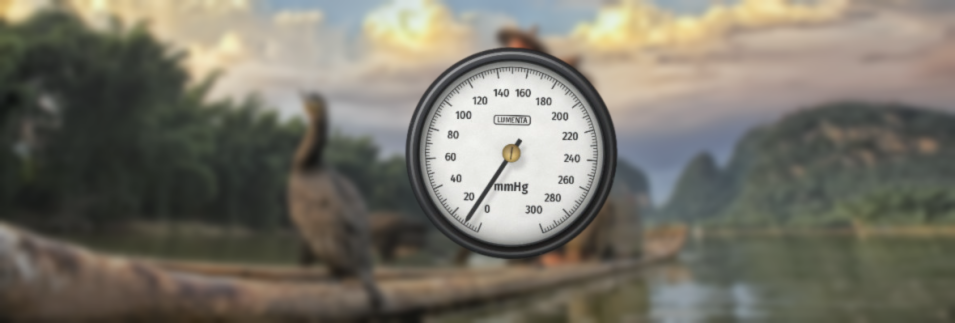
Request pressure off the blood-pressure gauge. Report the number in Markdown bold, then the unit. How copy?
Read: **10** mmHg
